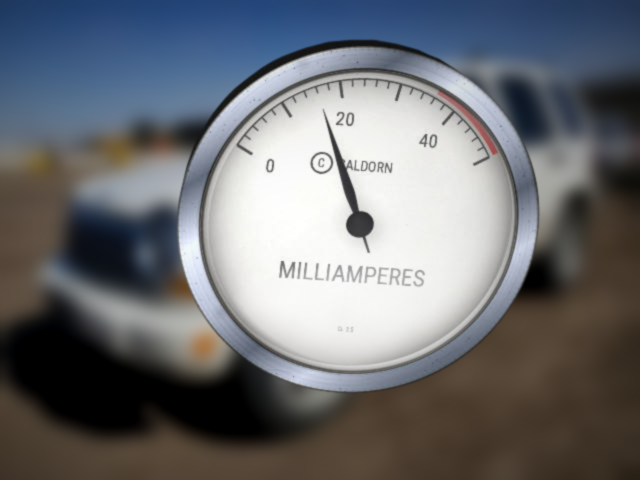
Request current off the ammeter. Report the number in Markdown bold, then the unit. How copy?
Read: **16** mA
